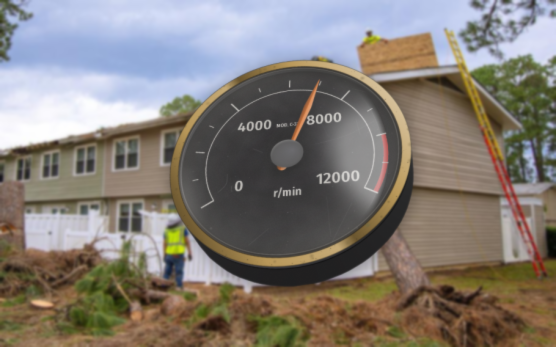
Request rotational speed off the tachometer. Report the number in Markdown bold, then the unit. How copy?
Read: **7000** rpm
